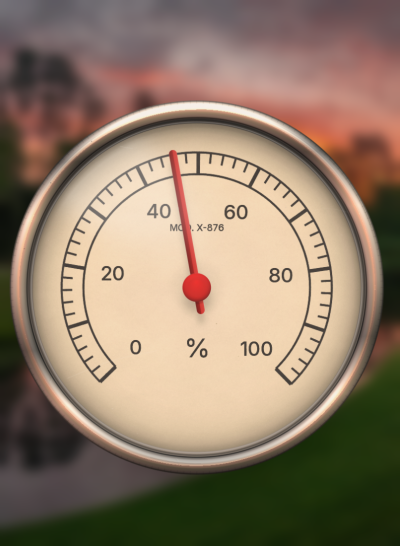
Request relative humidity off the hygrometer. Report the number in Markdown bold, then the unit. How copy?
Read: **46** %
